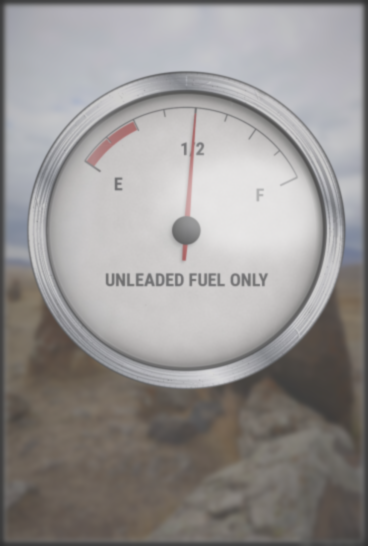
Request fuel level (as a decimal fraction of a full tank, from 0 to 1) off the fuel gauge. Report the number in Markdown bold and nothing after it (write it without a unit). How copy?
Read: **0.5**
